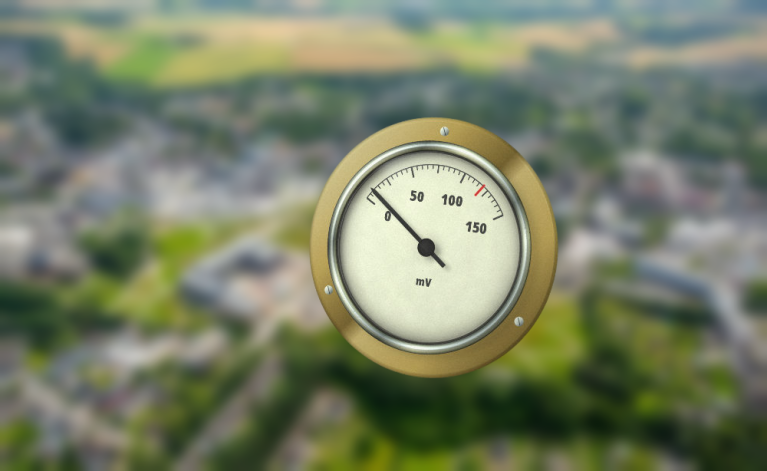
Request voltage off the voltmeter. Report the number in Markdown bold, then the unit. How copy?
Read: **10** mV
